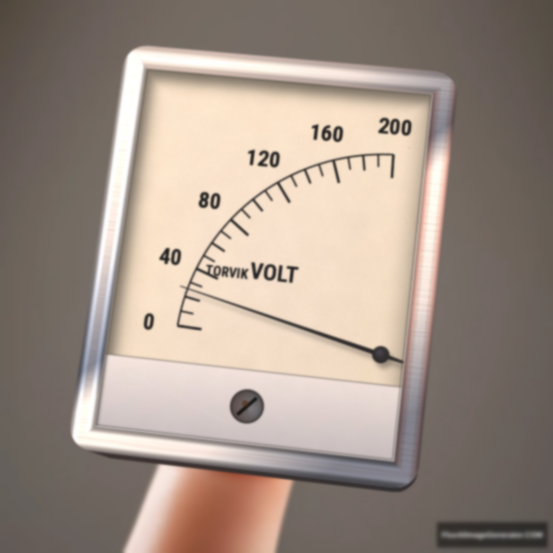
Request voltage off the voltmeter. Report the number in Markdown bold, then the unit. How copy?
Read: **25** V
